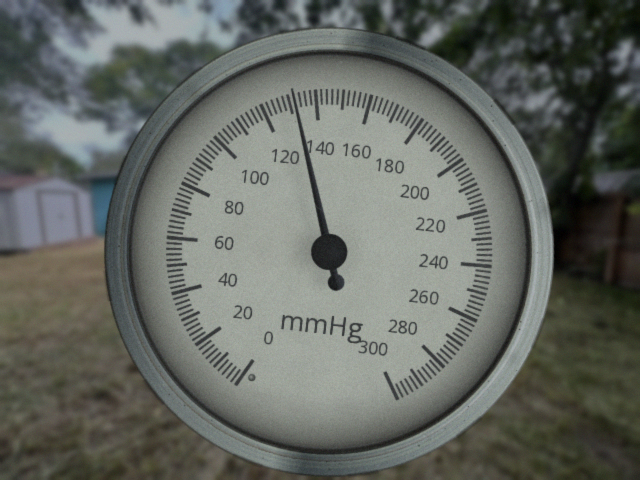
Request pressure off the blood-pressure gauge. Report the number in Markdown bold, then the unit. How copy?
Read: **132** mmHg
